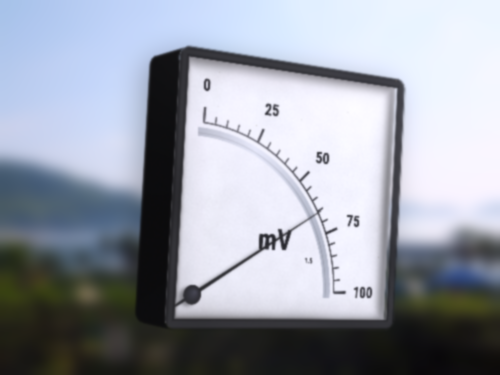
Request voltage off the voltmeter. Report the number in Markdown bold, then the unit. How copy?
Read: **65** mV
